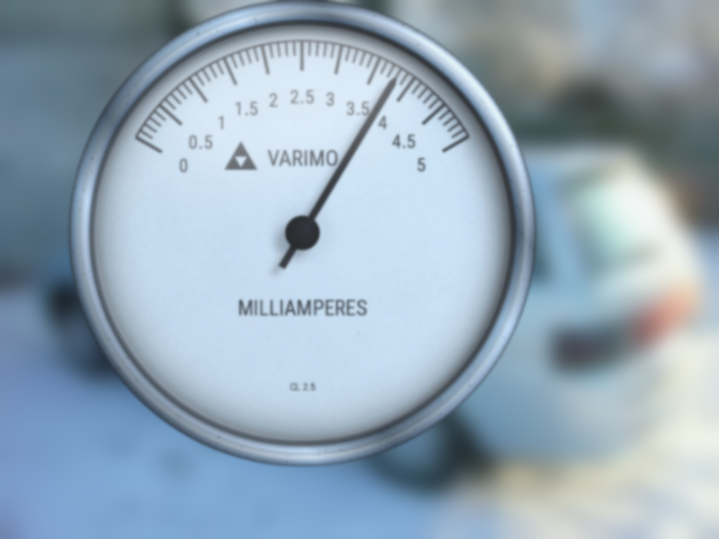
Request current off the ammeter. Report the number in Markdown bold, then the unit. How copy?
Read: **3.8** mA
